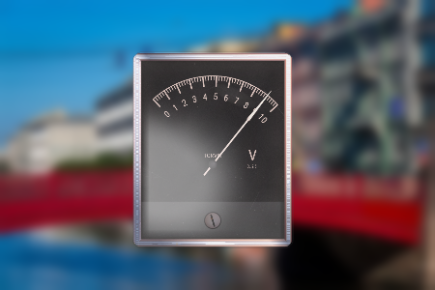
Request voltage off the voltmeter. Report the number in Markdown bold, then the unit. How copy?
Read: **9** V
